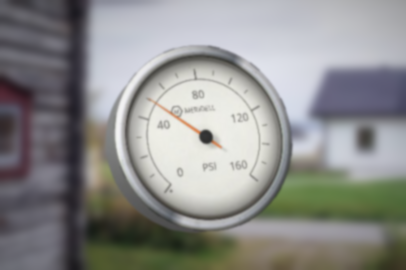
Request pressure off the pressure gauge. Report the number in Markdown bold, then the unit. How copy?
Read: **50** psi
